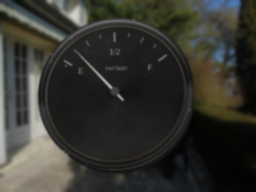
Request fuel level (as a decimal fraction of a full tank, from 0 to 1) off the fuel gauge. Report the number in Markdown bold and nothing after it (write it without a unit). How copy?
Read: **0.125**
